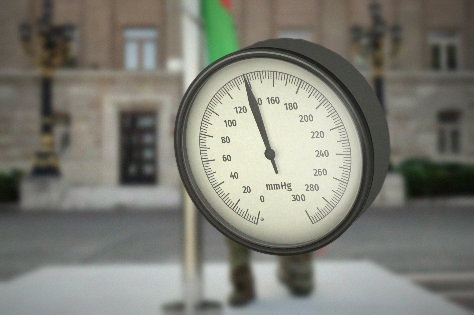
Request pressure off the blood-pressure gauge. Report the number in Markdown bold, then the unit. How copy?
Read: **140** mmHg
